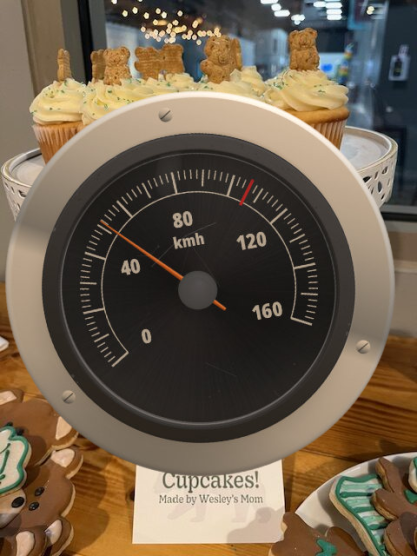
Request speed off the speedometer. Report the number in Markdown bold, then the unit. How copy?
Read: **52** km/h
